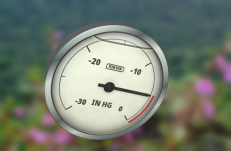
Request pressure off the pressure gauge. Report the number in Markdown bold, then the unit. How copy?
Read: **-5** inHg
